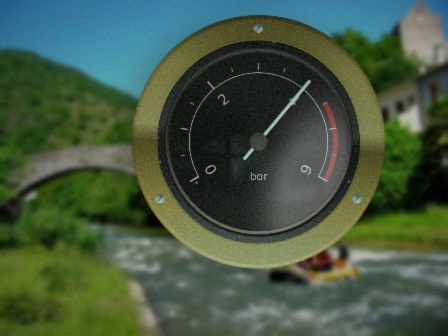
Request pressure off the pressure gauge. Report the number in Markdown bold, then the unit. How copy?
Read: **4** bar
